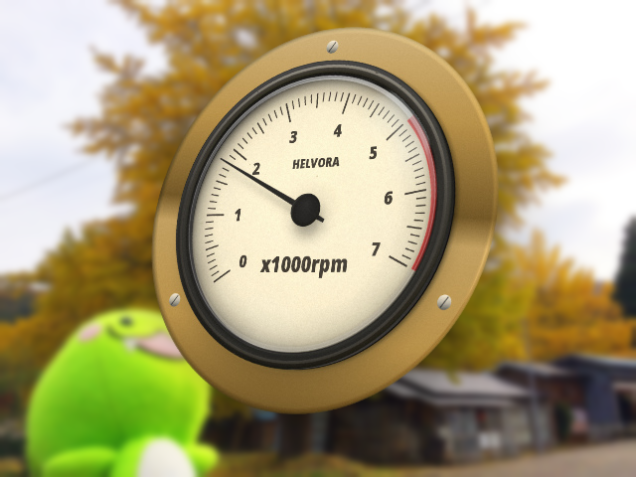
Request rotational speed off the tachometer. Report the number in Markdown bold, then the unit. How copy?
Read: **1800** rpm
